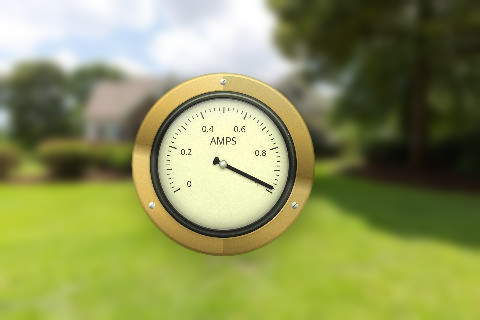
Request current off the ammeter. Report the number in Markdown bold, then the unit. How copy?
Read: **0.98** A
